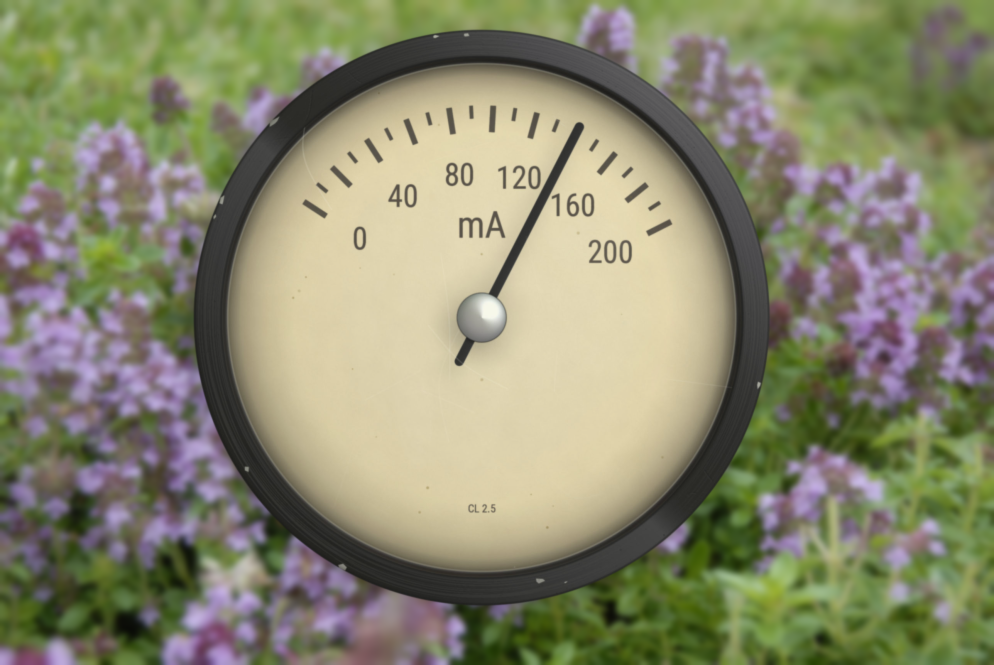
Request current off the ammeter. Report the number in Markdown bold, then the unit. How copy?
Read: **140** mA
